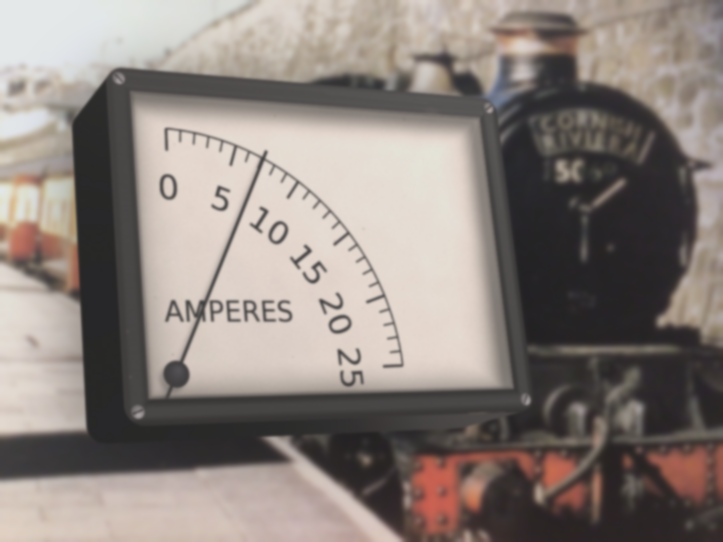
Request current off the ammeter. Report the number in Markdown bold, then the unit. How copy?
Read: **7** A
